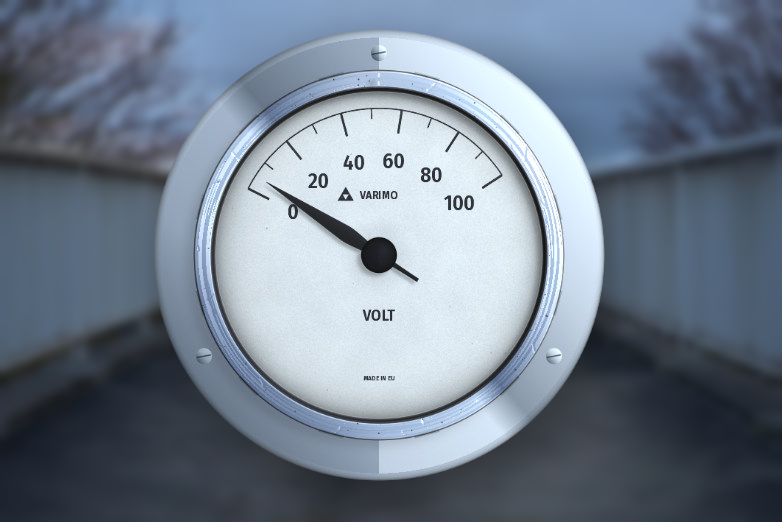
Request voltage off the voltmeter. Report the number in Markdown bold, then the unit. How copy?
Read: **5** V
